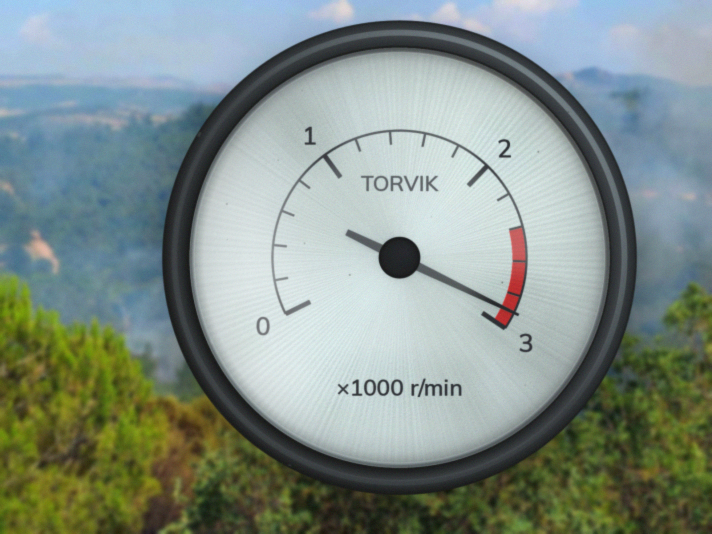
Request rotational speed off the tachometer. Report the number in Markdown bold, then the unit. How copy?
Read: **2900** rpm
